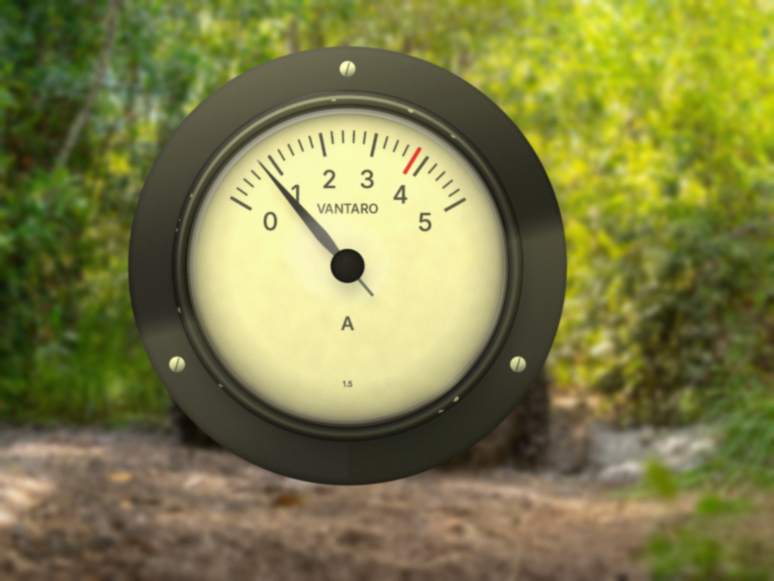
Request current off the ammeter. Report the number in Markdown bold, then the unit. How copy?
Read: **0.8** A
